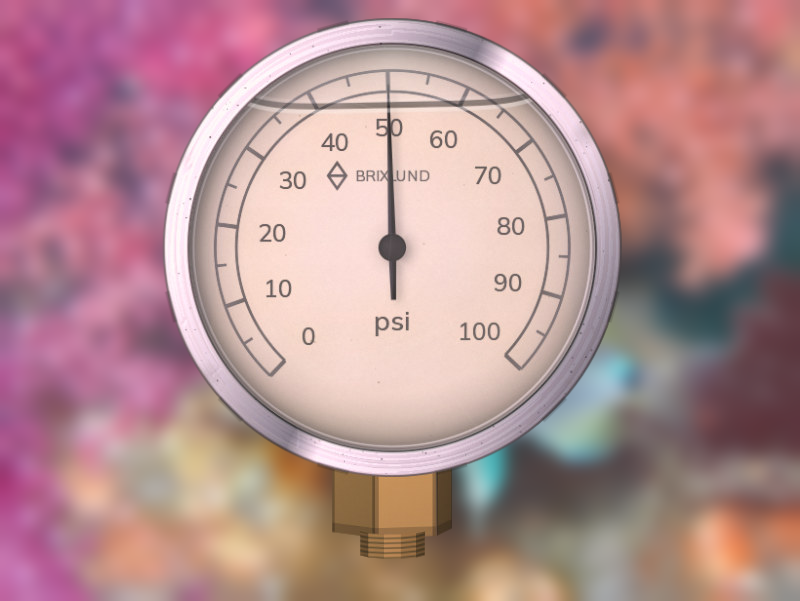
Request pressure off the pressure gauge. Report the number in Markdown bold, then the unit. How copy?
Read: **50** psi
